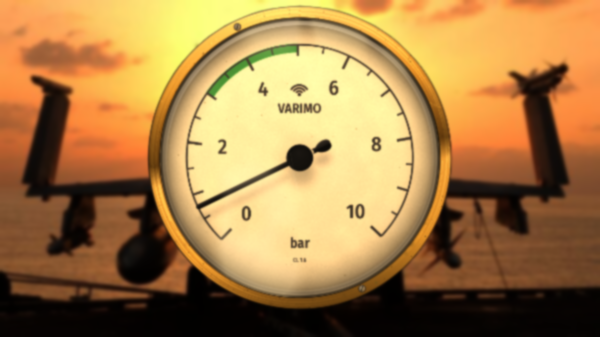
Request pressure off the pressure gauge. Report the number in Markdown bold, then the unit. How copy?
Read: **0.75** bar
